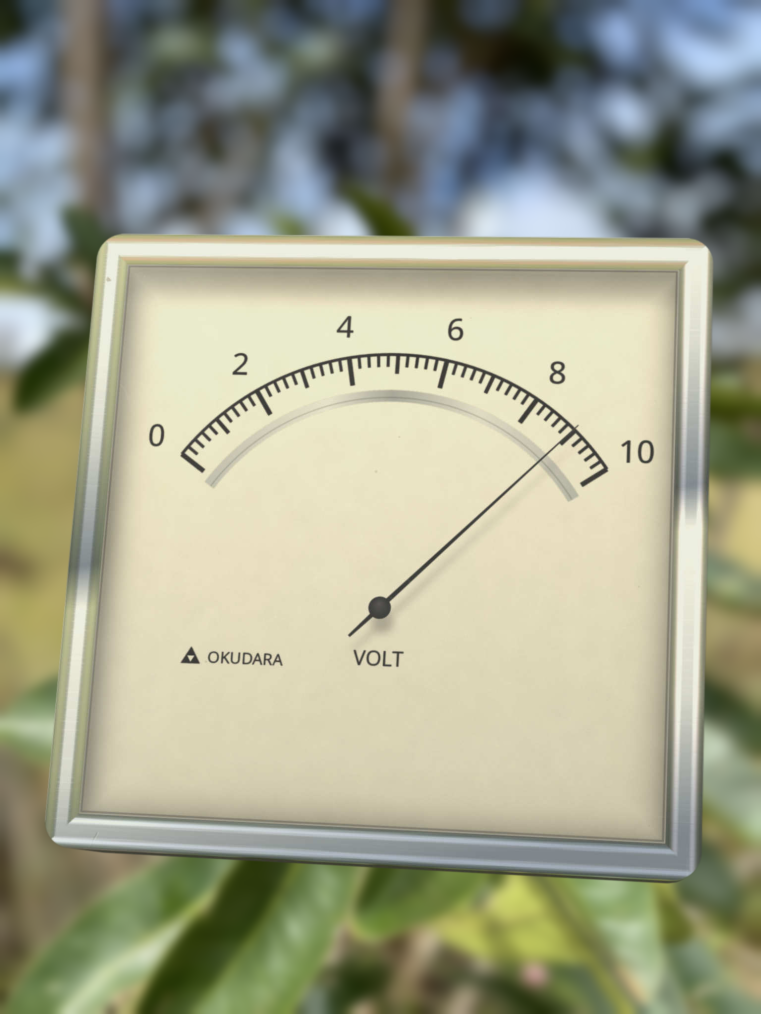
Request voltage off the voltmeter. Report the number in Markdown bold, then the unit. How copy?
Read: **9** V
